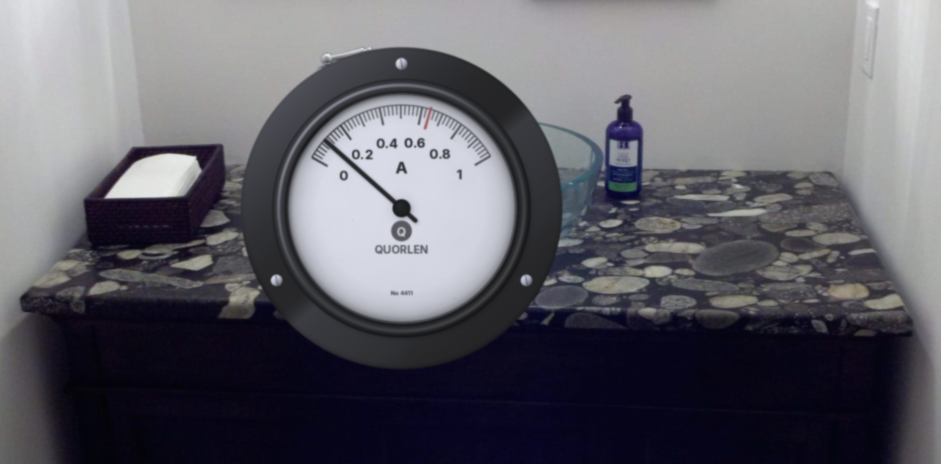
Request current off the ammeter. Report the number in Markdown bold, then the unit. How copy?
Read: **0.1** A
